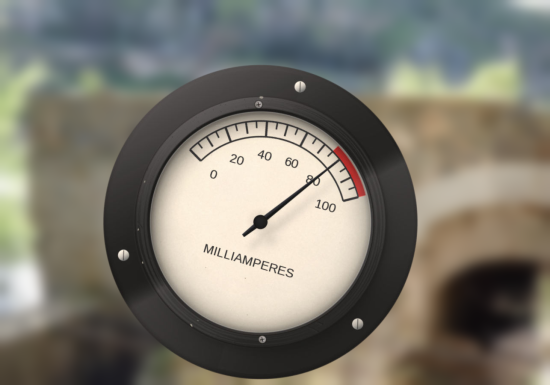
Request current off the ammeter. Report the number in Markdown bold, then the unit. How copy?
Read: **80** mA
